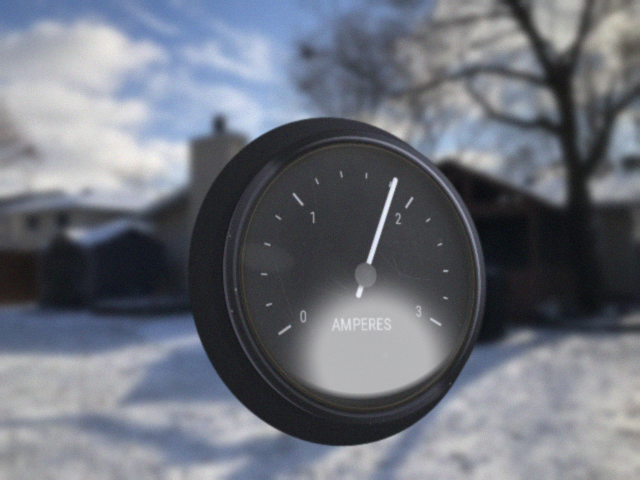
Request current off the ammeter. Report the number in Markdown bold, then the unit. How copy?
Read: **1.8** A
